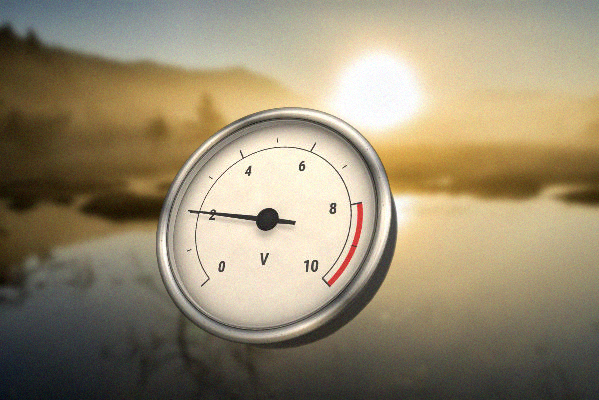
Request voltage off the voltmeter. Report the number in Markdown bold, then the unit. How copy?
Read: **2** V
